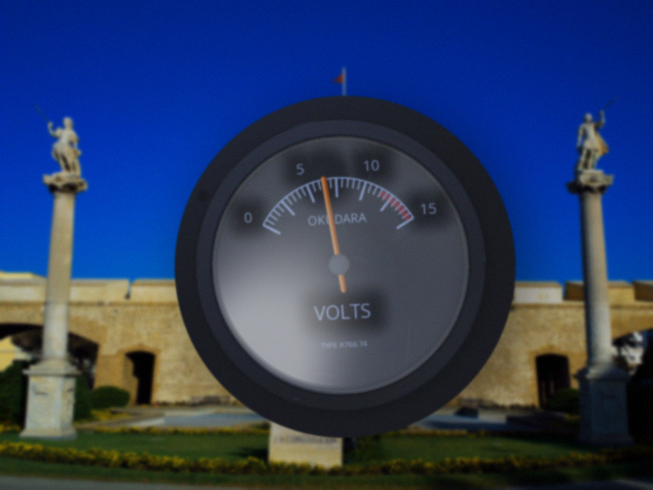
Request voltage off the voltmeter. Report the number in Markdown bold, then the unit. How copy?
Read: **6.5** V
